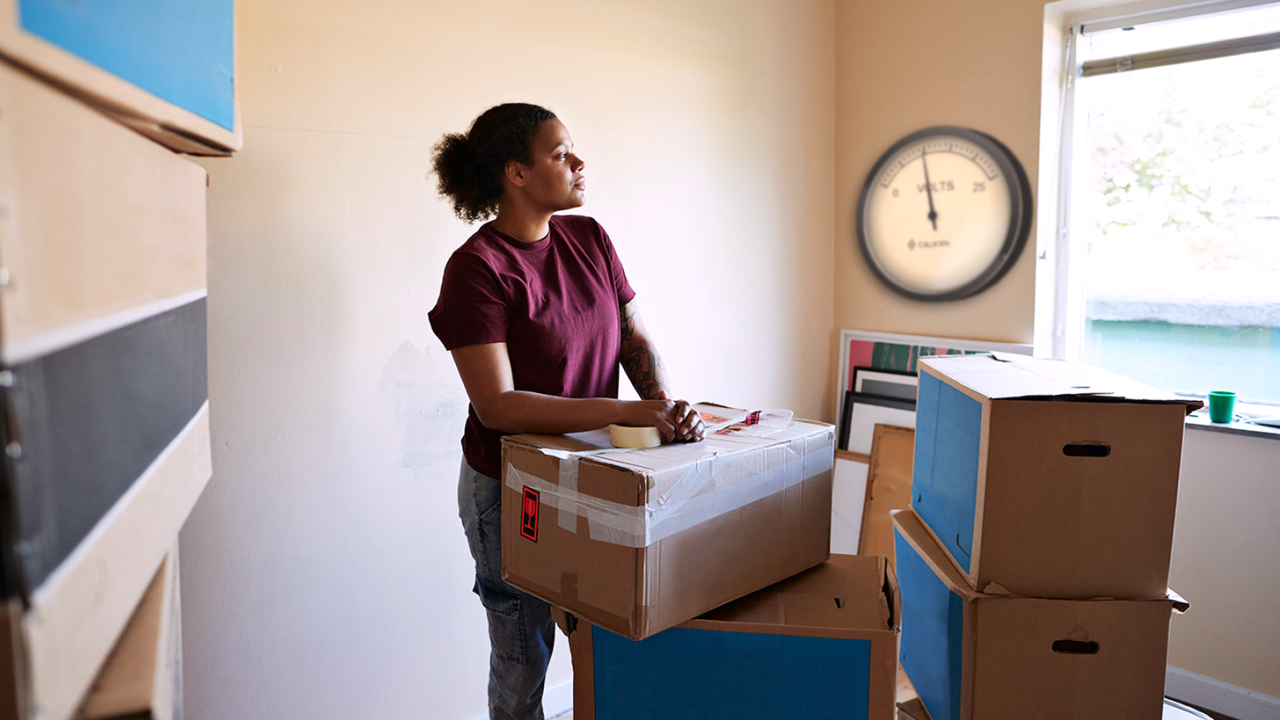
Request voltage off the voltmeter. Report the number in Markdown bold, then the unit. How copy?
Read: **10** V
